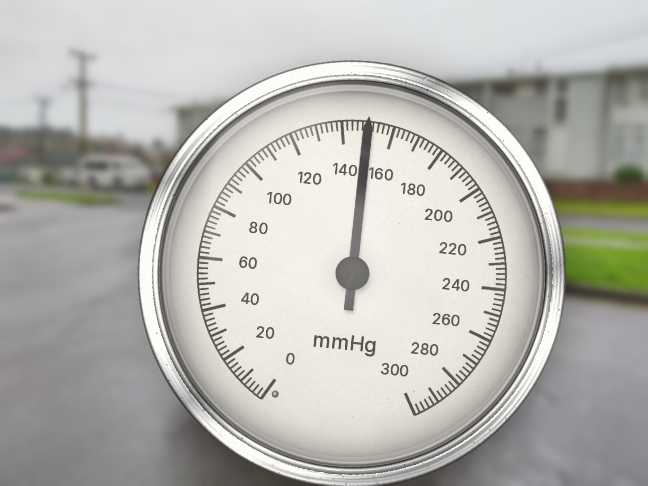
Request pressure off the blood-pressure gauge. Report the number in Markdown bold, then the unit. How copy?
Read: **150** mmHg
